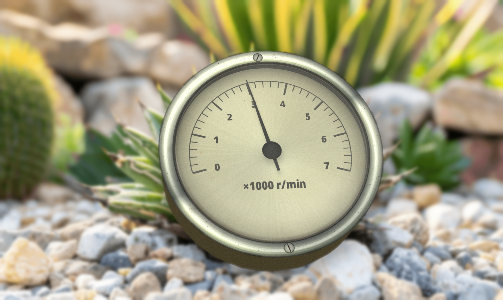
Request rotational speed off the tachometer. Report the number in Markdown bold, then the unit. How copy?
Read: **3000** rpm
